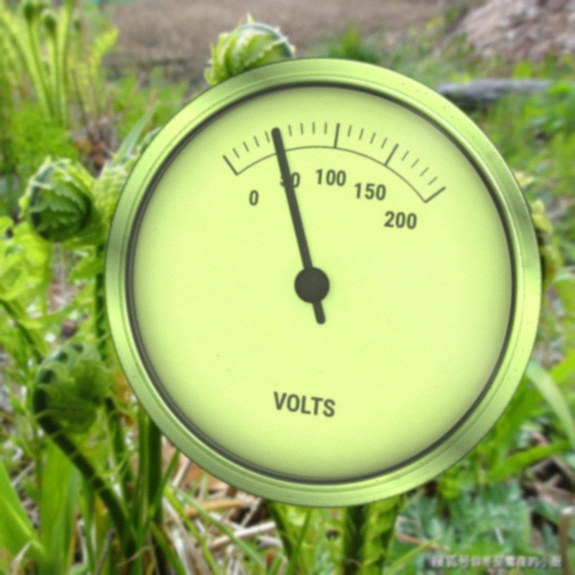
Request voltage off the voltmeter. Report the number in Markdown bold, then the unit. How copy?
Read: **50** V
